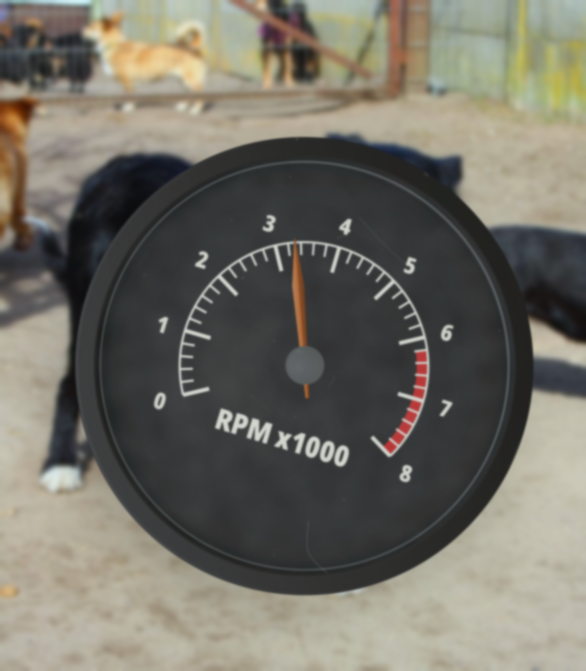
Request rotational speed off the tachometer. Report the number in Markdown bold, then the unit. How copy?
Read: **3300** rpm
